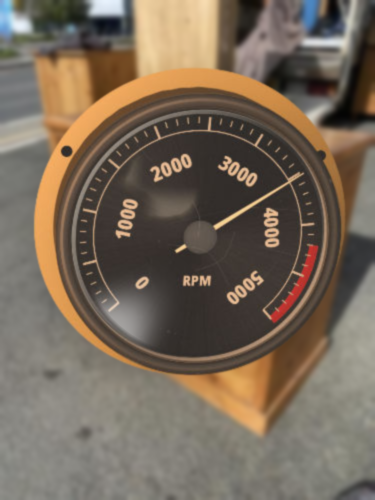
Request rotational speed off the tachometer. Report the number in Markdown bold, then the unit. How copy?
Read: **3500** rpm
